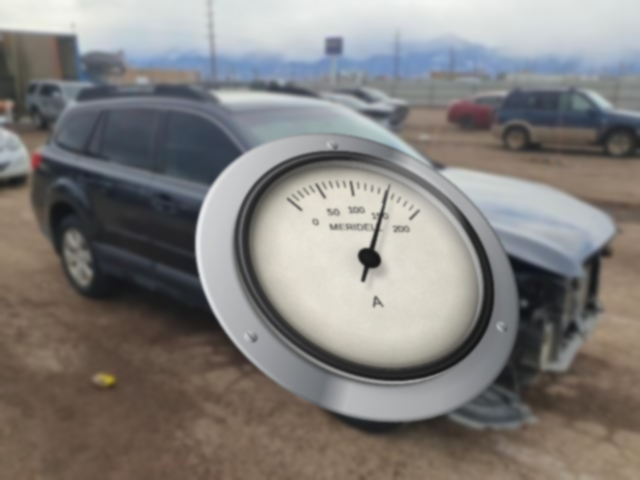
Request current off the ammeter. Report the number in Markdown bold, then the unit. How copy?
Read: **150** A
